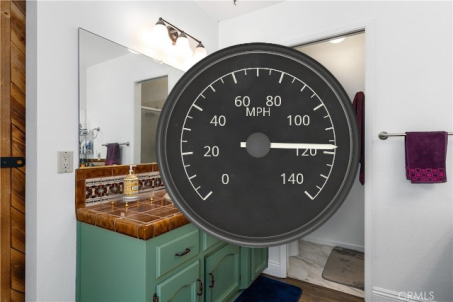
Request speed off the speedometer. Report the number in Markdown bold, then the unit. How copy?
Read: **117.5** mph
